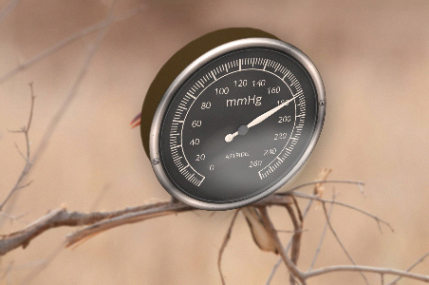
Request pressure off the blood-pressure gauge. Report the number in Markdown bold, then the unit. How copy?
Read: **180** mmHg
